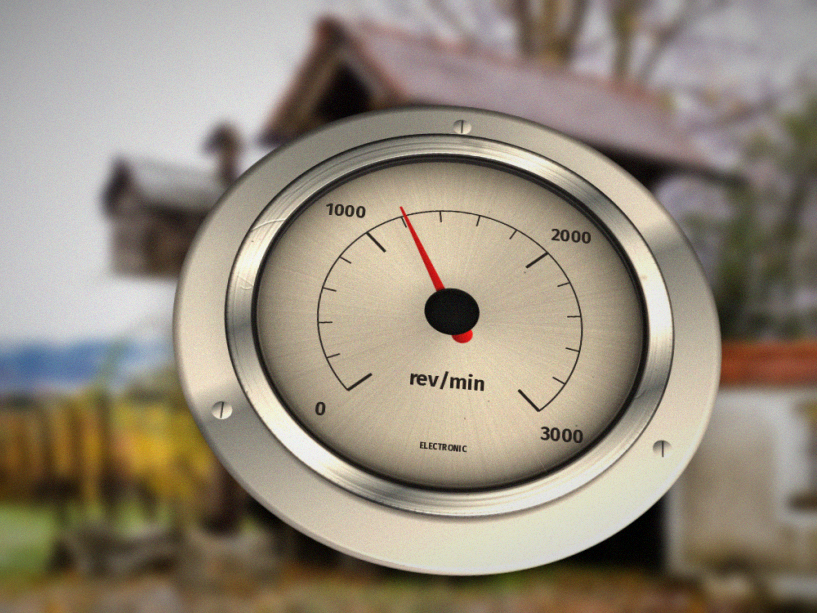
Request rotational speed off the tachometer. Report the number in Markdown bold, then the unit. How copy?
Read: **1200** rpm
